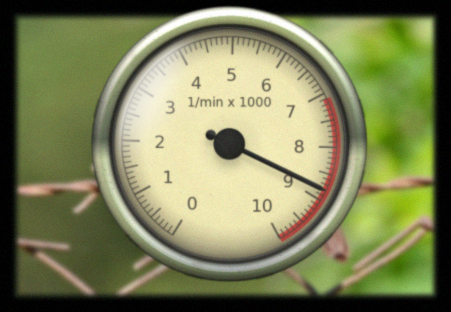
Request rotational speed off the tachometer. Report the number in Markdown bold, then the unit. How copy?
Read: **8800** rpm
